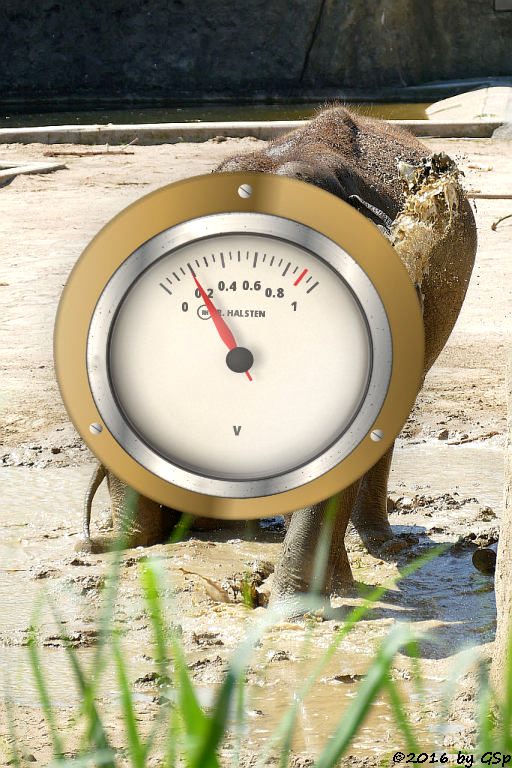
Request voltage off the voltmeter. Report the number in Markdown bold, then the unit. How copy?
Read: **0.2** V
